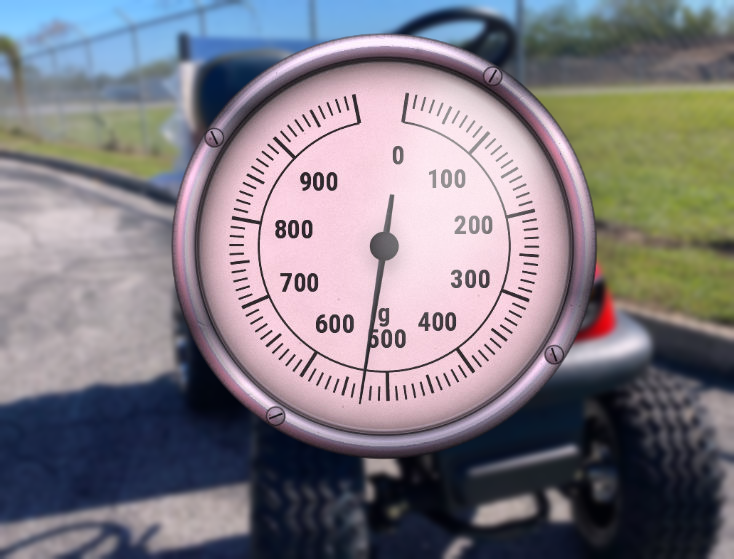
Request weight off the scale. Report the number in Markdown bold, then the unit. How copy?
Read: **530** g
